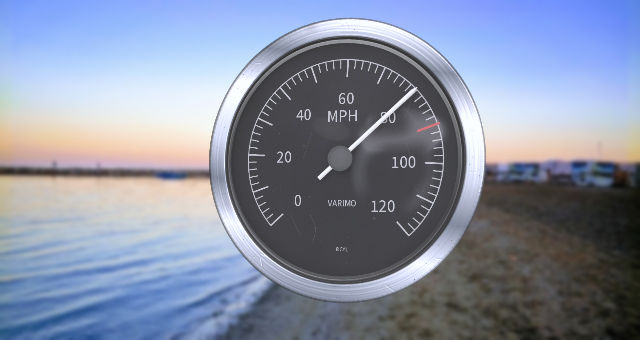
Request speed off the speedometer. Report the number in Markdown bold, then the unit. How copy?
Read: **80** mph
